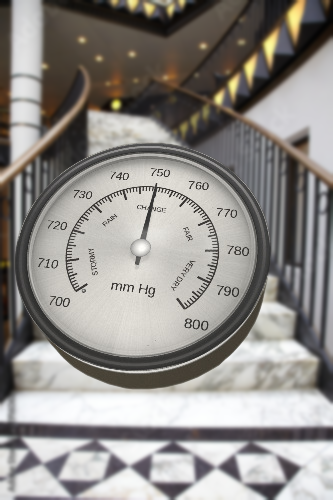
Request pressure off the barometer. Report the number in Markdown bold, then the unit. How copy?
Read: **750** mmHg
